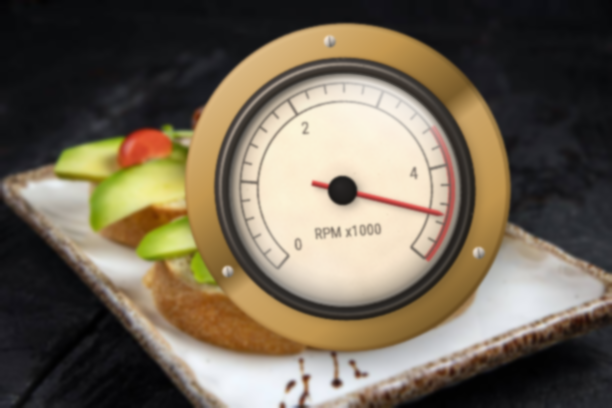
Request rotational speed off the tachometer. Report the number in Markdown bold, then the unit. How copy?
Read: **4500** rpm
